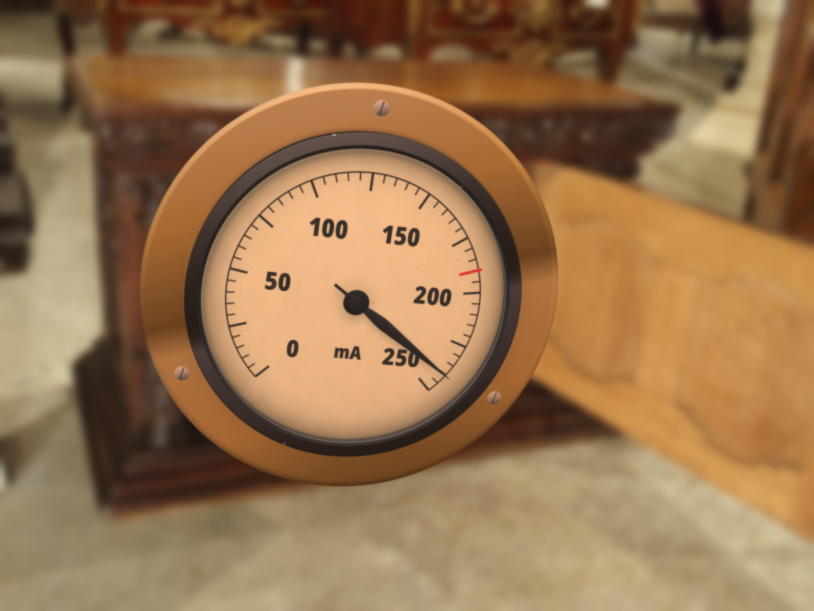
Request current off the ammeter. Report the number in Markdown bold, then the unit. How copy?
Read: **240** mA
